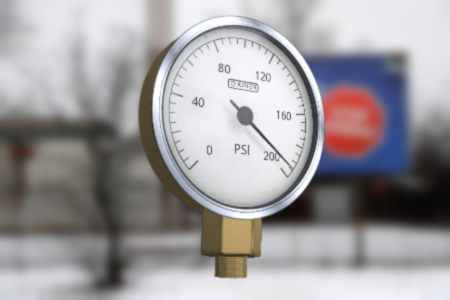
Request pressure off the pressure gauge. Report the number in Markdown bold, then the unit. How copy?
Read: **195** psi
